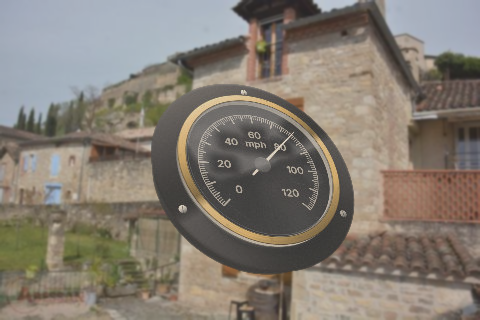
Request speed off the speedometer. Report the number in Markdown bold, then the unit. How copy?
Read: **80** mph
